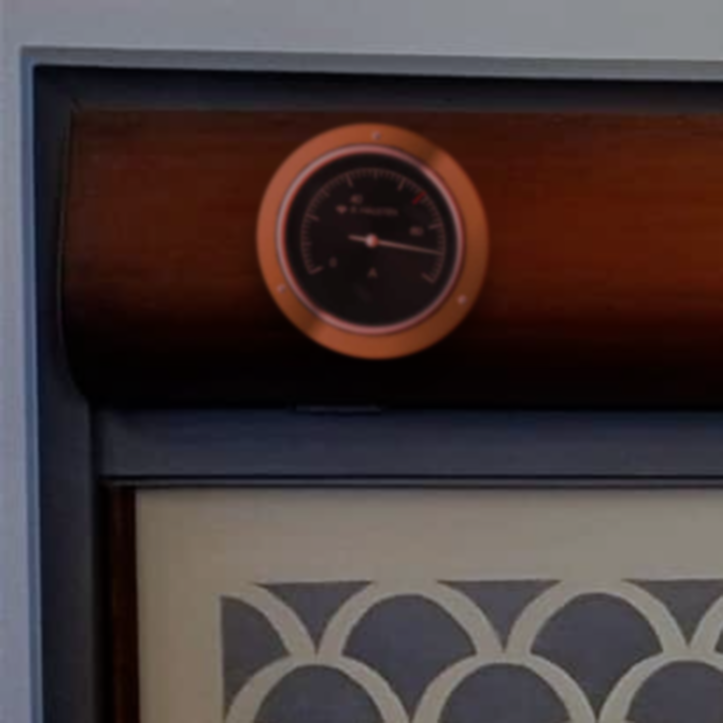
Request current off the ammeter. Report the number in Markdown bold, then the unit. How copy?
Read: **90** A
